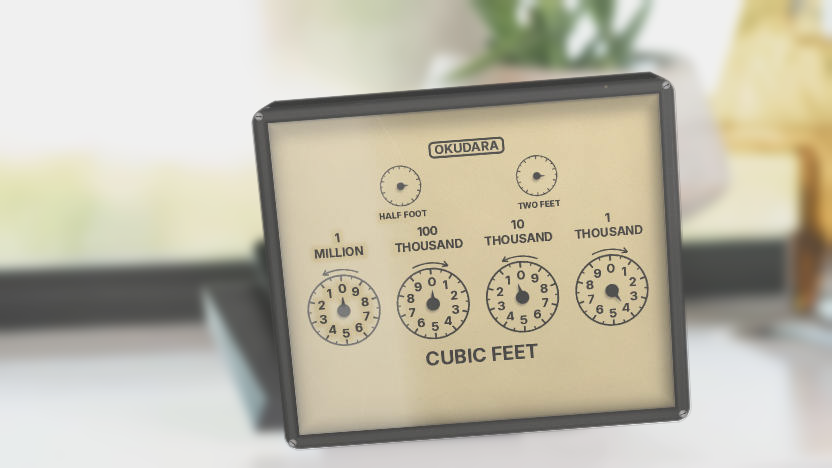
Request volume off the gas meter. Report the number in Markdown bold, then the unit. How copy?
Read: **400** ft³
